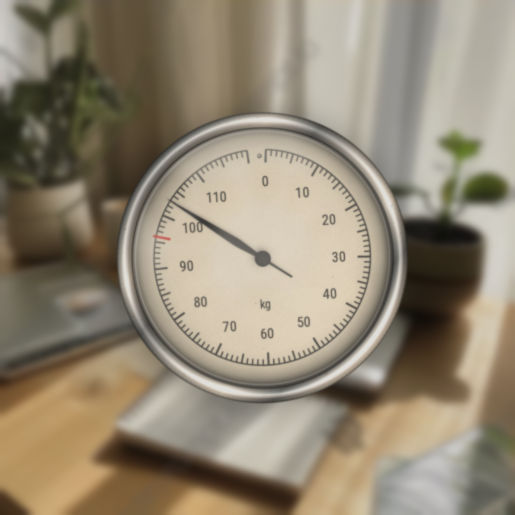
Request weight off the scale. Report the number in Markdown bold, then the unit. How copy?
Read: **103** kg
